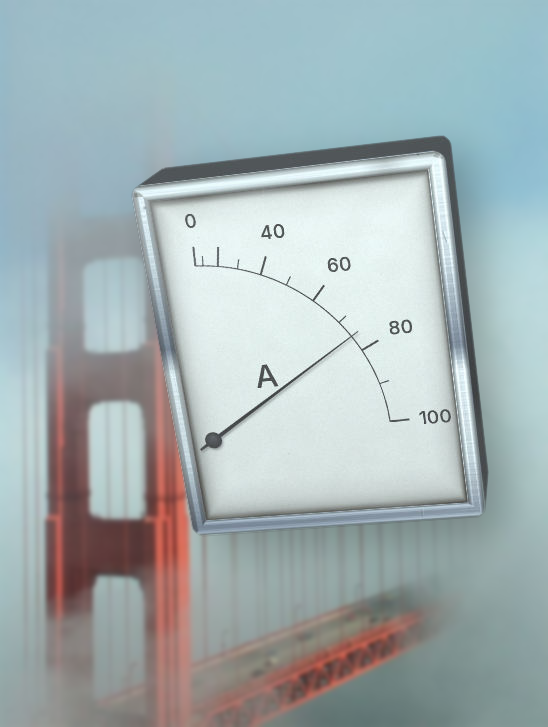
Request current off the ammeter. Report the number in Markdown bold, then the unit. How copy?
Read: **75** A
